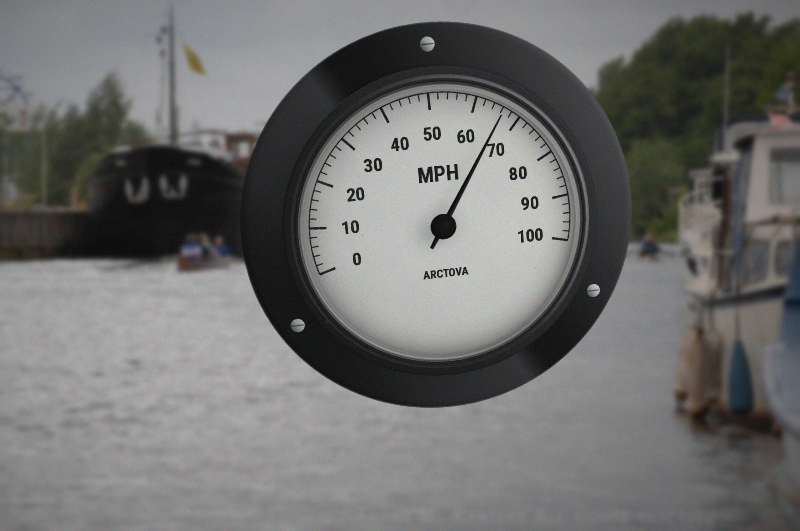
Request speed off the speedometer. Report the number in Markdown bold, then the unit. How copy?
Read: **66** mph
